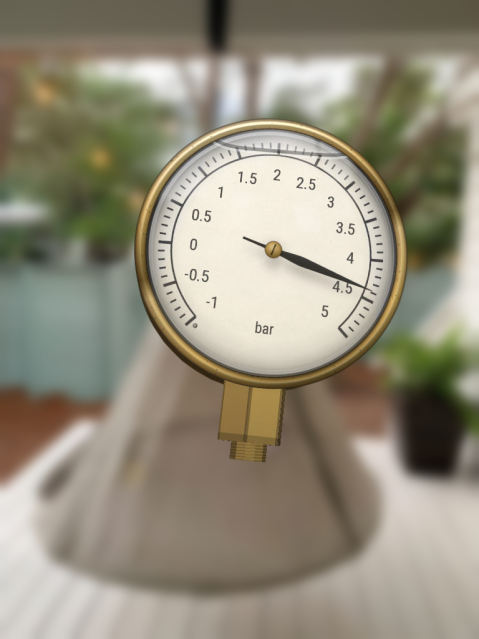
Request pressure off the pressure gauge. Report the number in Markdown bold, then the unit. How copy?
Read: **4.4** bar
